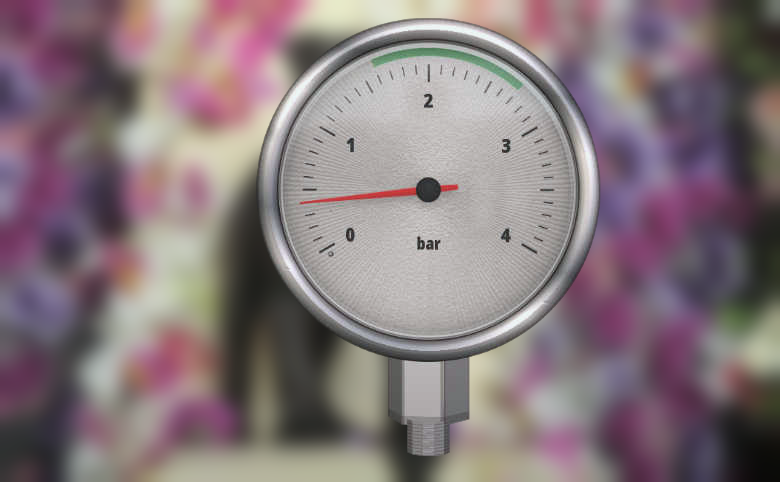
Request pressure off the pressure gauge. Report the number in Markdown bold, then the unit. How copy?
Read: **0.4** bar
